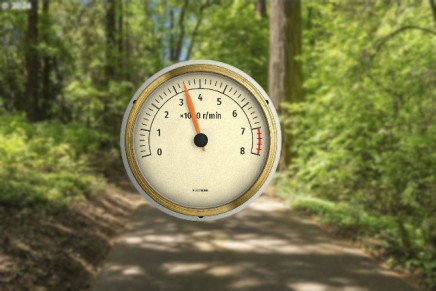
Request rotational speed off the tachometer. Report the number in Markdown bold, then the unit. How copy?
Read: **3400** rpm
